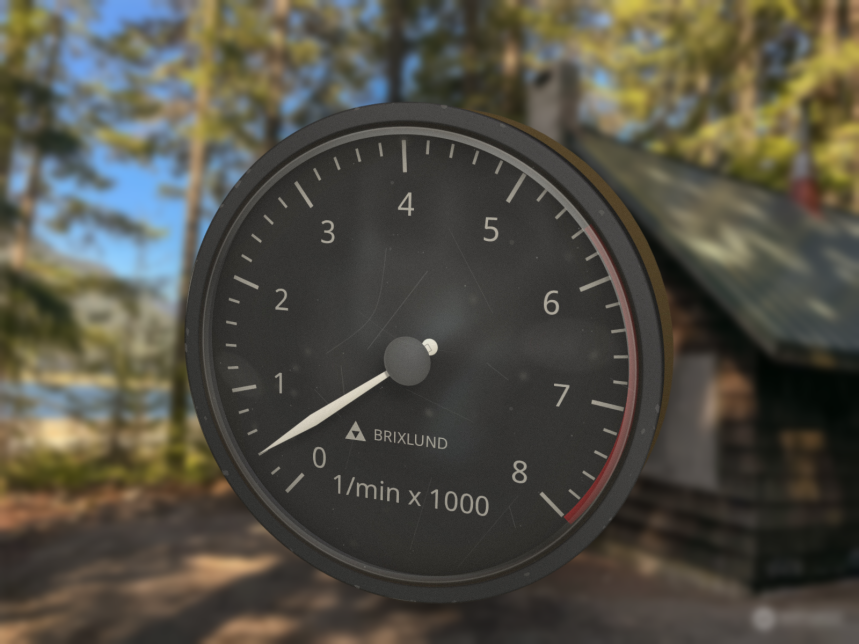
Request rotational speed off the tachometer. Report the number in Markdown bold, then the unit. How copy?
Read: **400** rpm
